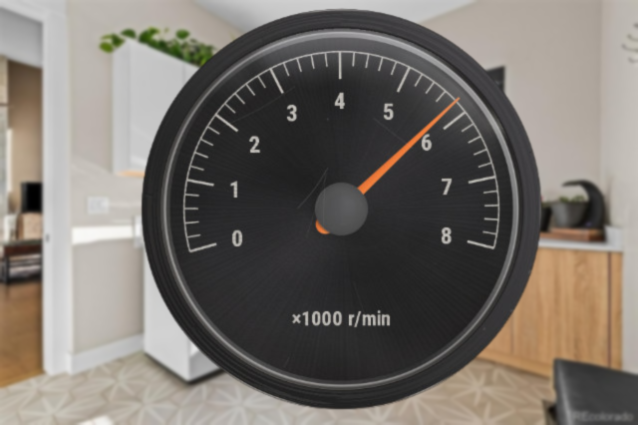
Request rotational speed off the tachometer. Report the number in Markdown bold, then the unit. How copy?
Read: **5800** rpm
